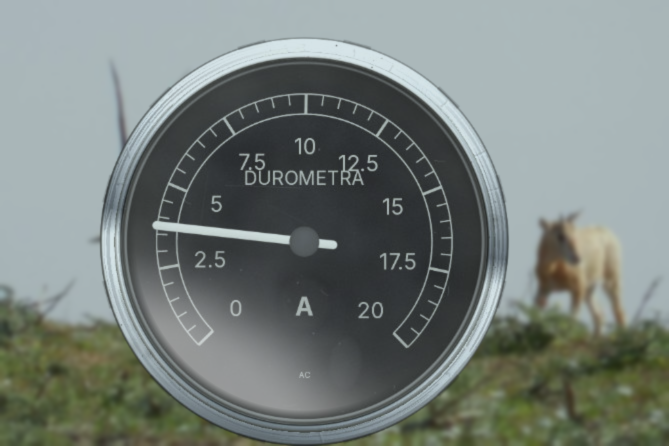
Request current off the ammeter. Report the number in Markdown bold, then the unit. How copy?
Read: **3.75** A
